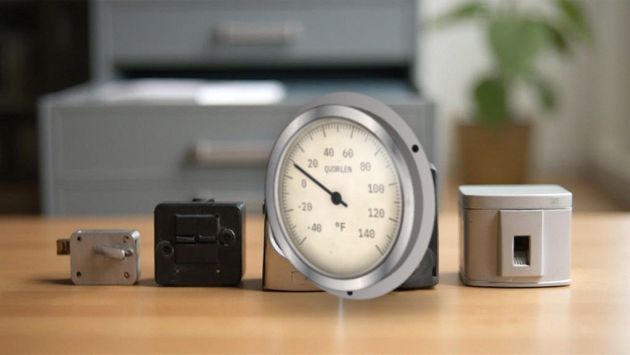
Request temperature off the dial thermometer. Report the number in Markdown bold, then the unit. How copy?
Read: **10** °F
